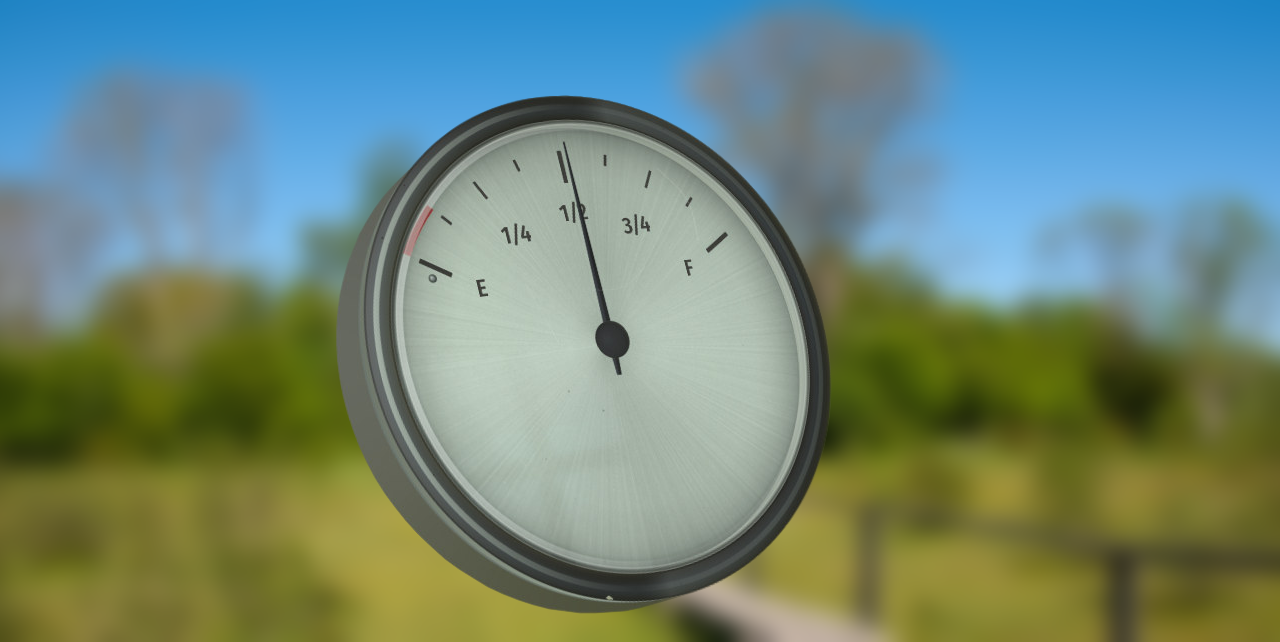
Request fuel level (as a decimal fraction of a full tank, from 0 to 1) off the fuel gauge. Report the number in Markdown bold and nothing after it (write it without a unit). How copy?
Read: **0.5**
